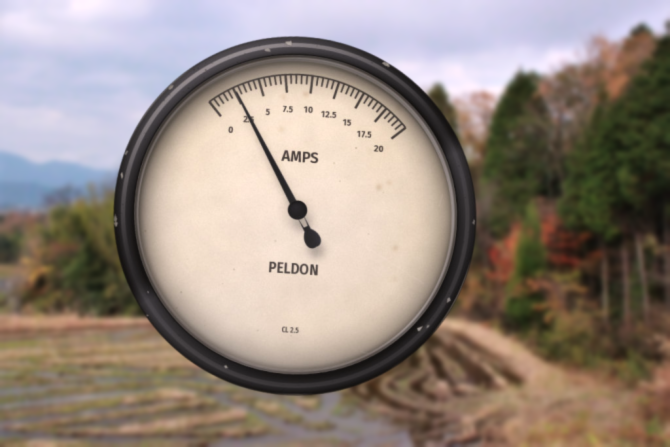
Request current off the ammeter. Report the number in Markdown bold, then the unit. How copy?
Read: **2.5** A
